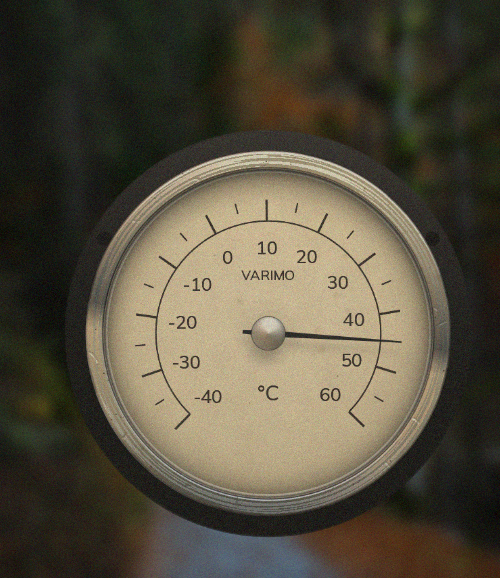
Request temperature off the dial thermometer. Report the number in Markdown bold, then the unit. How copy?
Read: **45** °C
